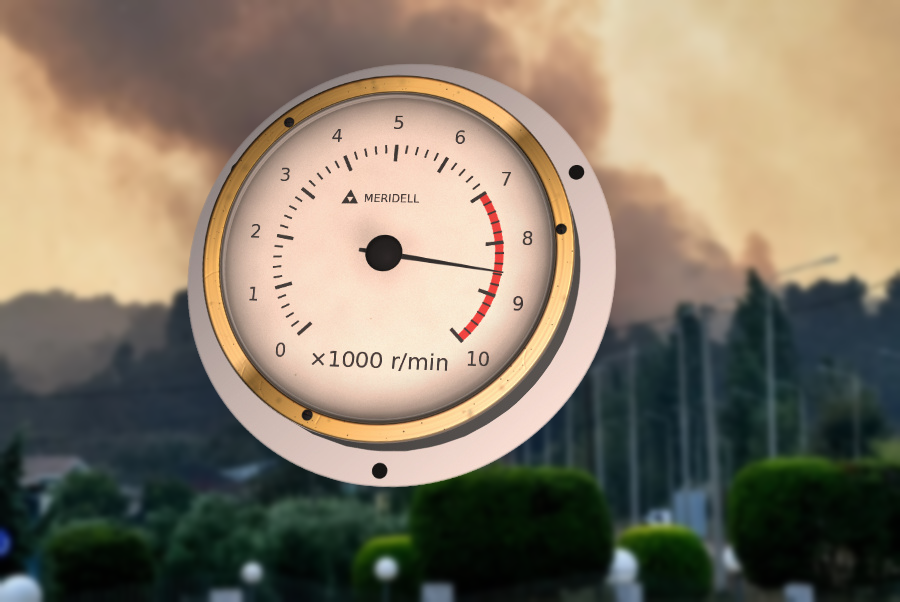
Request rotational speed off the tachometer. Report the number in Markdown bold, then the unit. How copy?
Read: **8600** rpm
